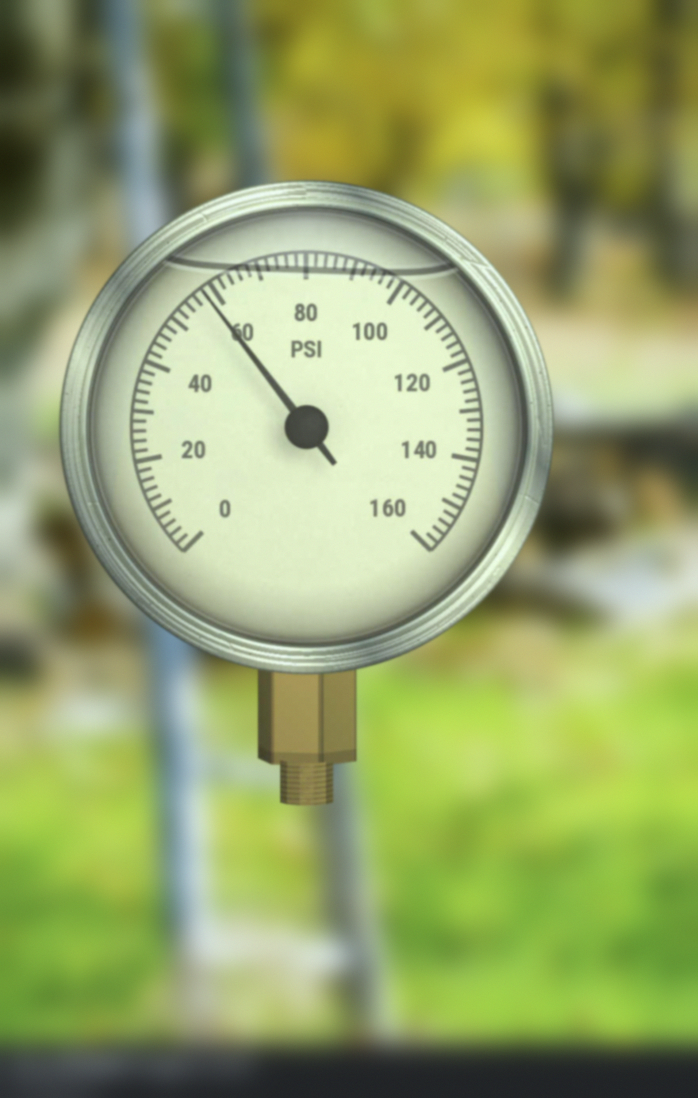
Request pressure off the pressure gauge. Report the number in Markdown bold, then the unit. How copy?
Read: **58** psi
